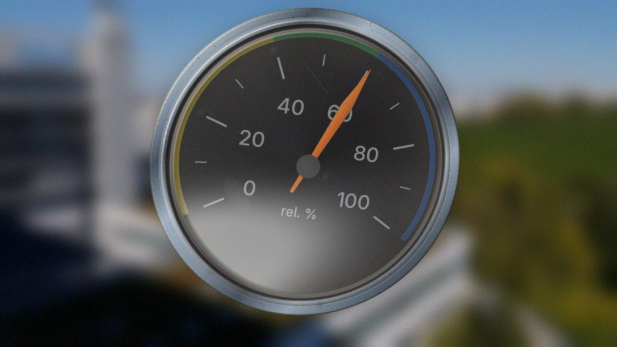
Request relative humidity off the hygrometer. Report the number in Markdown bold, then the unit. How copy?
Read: **60** %
